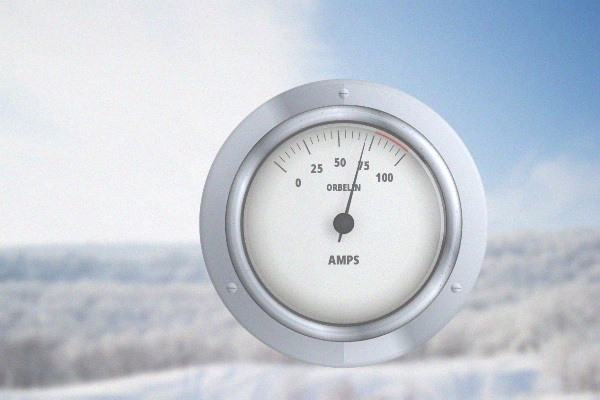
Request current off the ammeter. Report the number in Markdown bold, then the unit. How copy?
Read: **70** A
